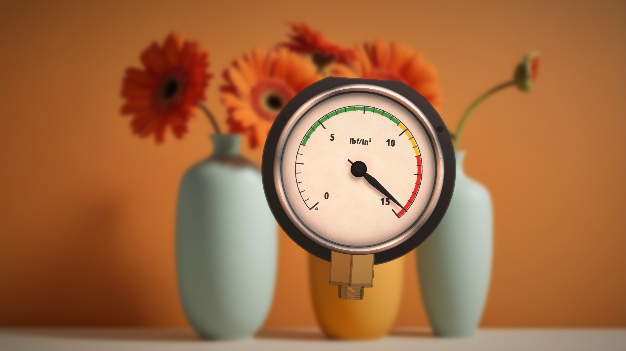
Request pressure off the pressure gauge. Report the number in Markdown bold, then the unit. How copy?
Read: **14.5** psi
